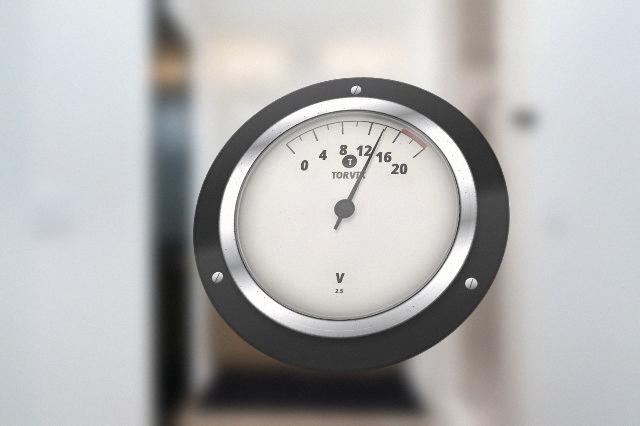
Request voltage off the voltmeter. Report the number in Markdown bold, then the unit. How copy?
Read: **14** V
